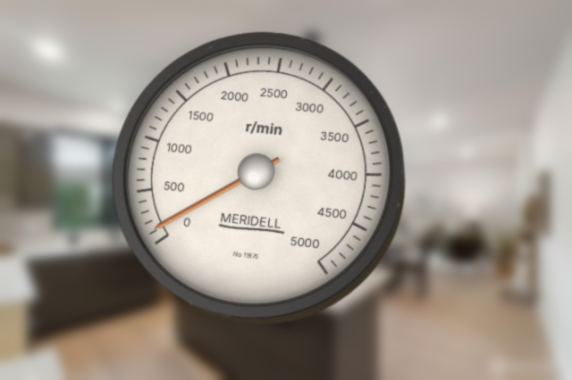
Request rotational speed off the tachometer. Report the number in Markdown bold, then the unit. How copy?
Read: **100** rpm
